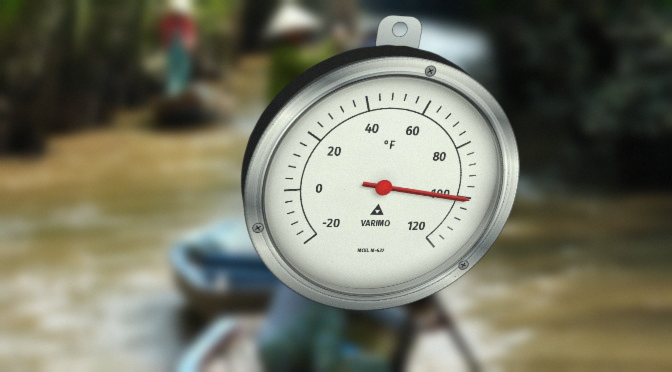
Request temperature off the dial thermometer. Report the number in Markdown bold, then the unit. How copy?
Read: **100** °F
